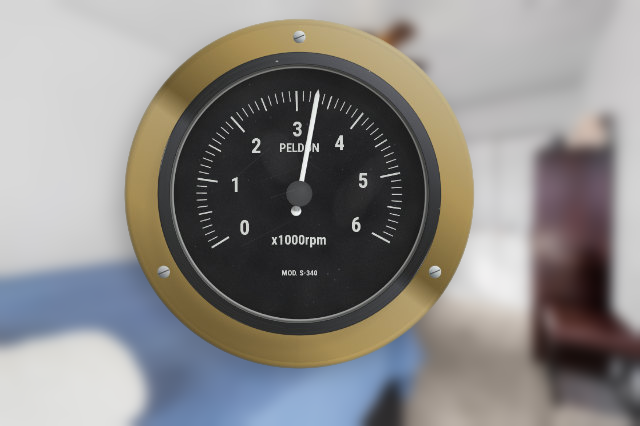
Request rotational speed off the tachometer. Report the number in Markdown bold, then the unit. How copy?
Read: **3300** rpm
